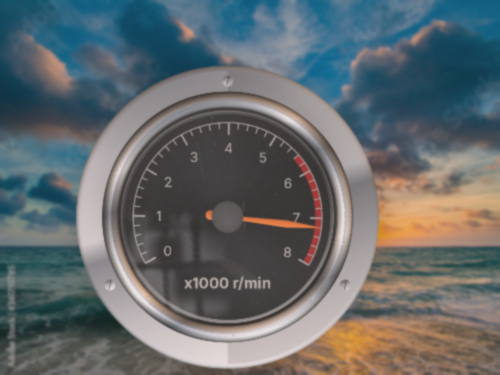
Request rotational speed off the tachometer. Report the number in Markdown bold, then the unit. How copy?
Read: **7200** rpm
